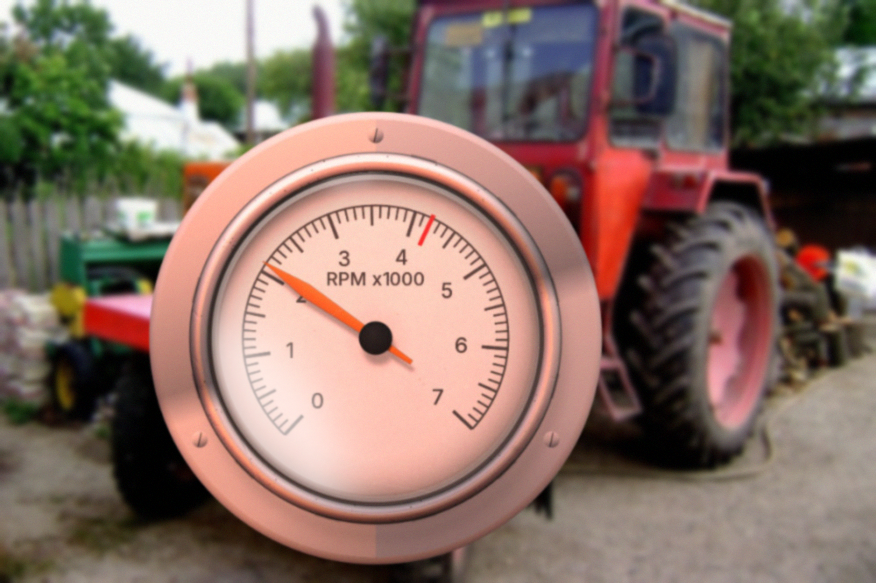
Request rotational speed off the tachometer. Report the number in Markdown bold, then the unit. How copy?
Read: **2100** rpm
